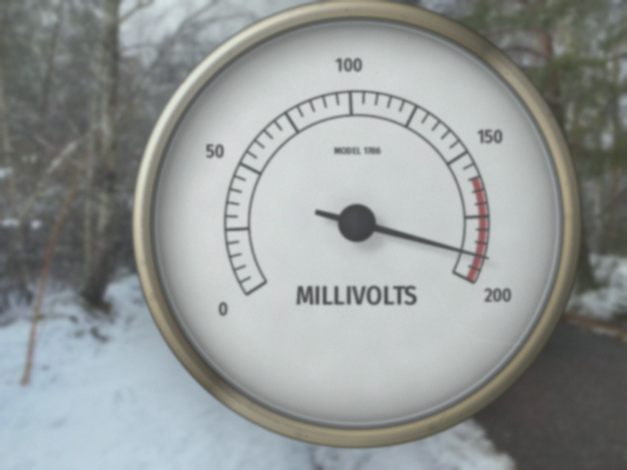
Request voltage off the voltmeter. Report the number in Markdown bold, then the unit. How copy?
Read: **190** mV
